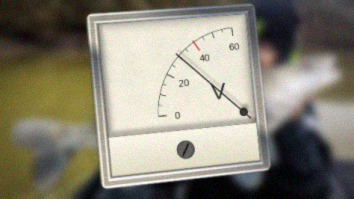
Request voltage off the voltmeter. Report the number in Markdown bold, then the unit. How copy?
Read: **30** V
